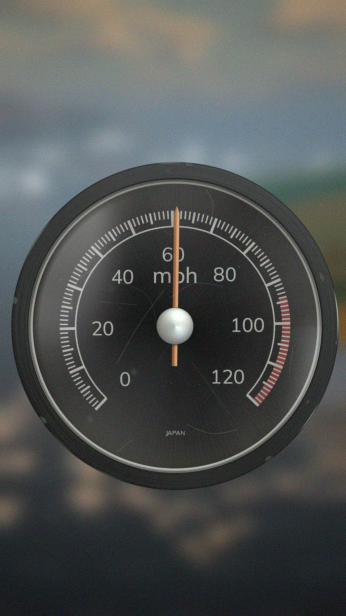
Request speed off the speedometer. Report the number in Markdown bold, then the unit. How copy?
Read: **61** mph
